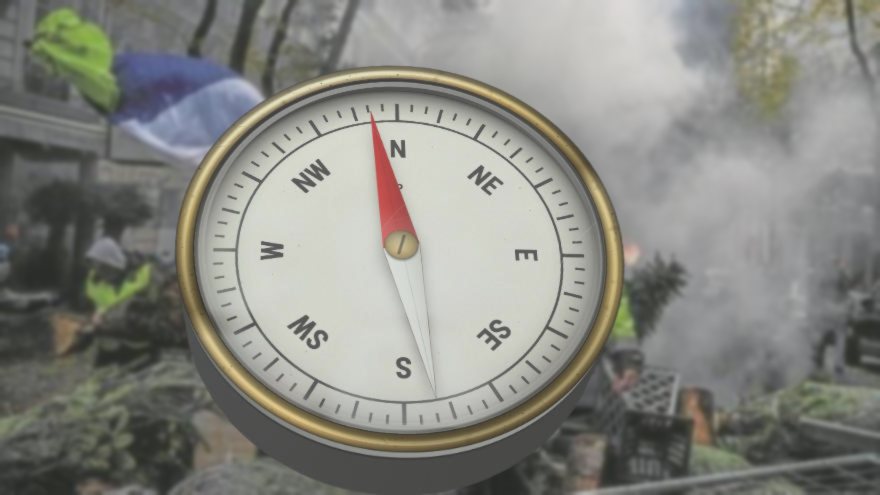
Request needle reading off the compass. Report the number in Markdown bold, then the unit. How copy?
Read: **350** °
